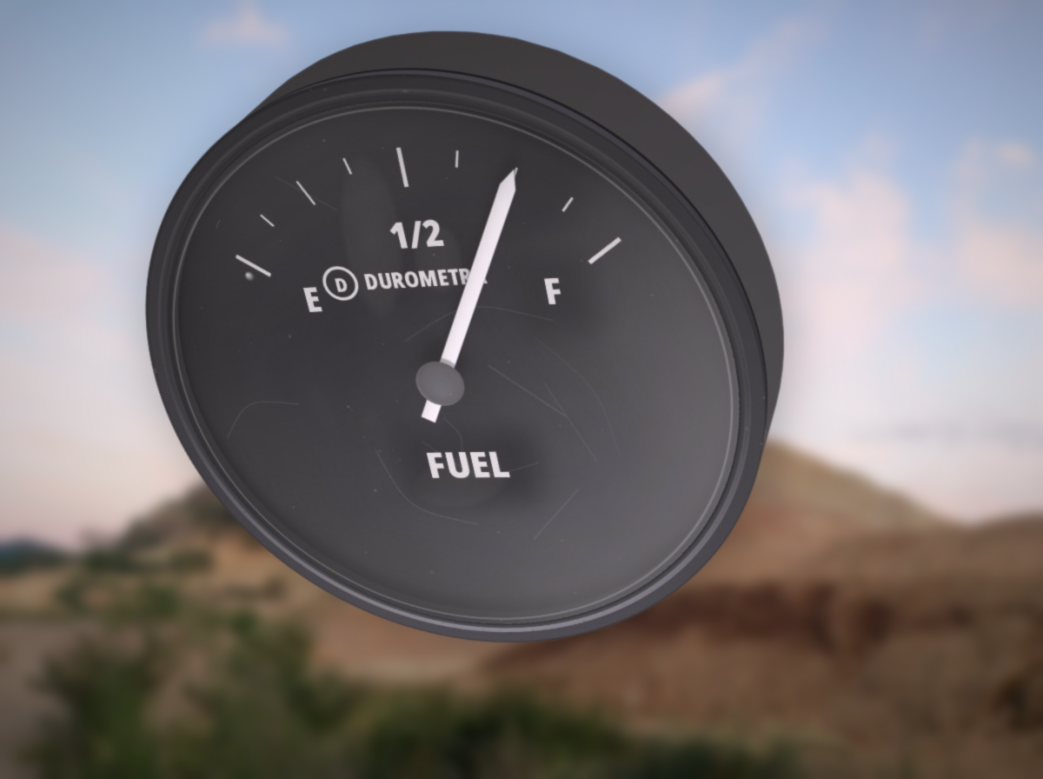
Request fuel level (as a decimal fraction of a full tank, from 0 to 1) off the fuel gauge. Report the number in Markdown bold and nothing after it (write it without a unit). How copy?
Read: **0.75**
